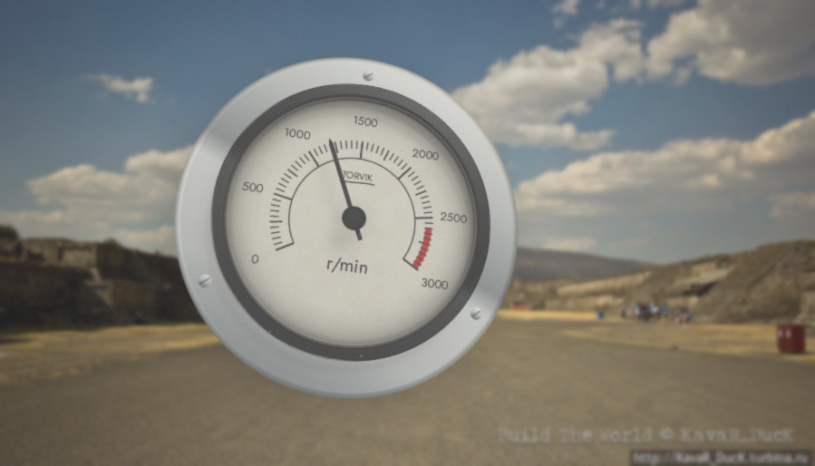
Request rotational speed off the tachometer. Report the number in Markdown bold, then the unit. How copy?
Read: **1200** rpm
